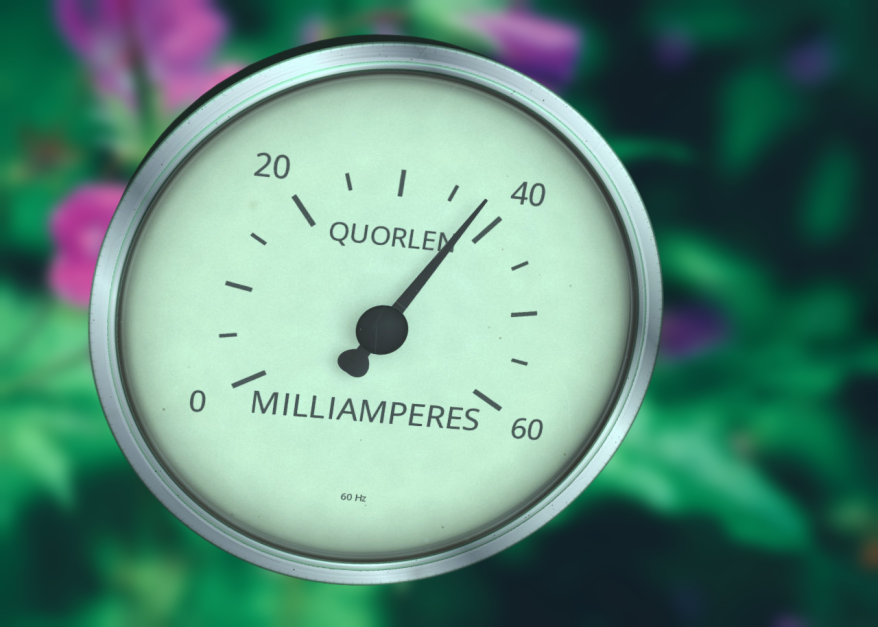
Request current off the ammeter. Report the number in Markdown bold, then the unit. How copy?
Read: **37.5** mA
